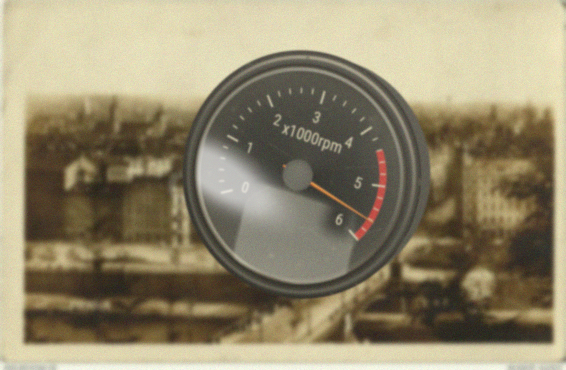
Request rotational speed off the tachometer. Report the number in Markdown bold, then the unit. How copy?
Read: **5600** rpm
